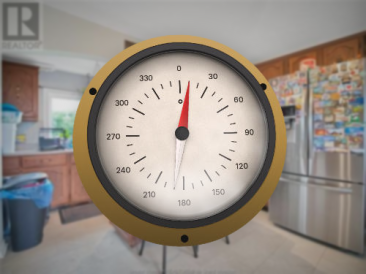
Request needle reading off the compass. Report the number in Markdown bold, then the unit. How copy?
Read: **10** °
